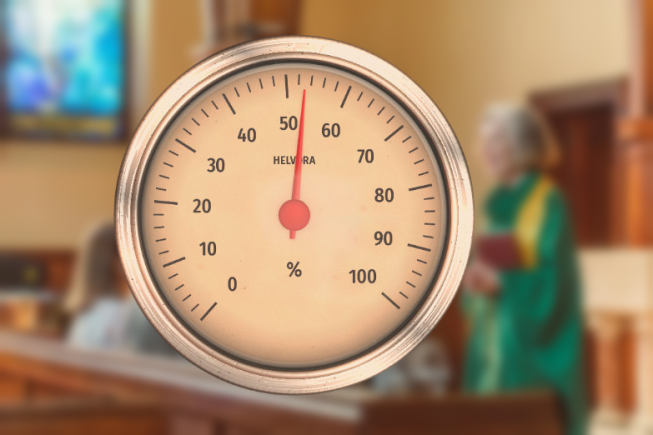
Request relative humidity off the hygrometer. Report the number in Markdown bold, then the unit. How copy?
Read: **53** %
